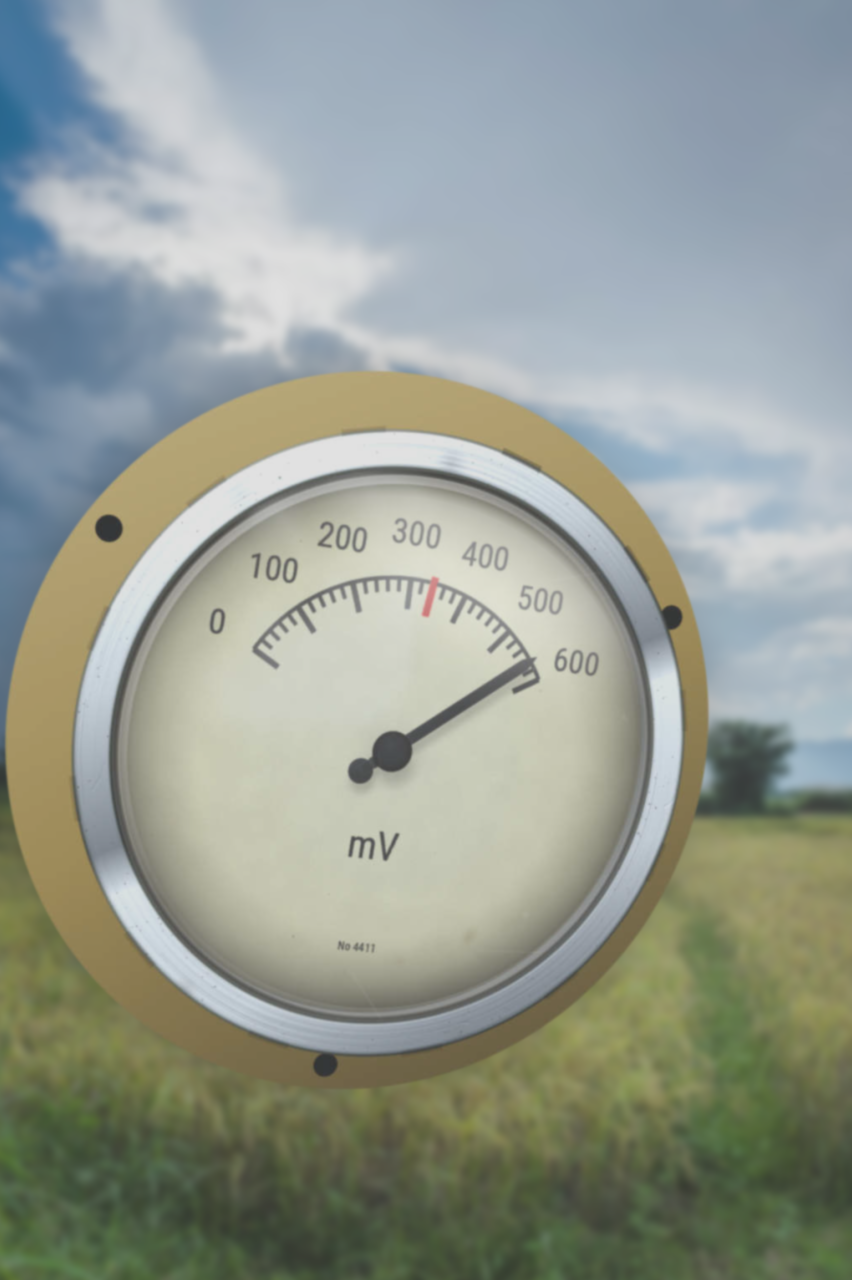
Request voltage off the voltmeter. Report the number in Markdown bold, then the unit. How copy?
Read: **560** mV
